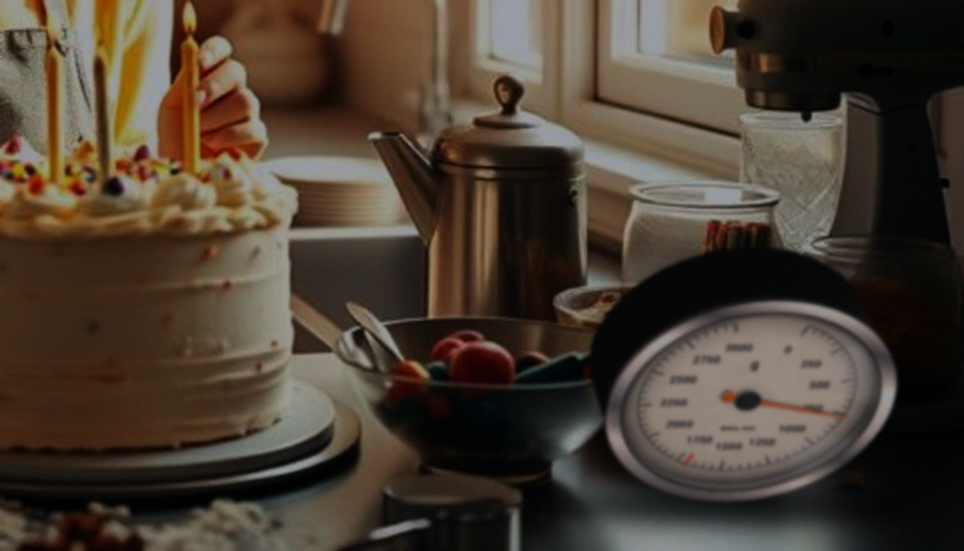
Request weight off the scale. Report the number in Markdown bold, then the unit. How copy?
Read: **750** g
